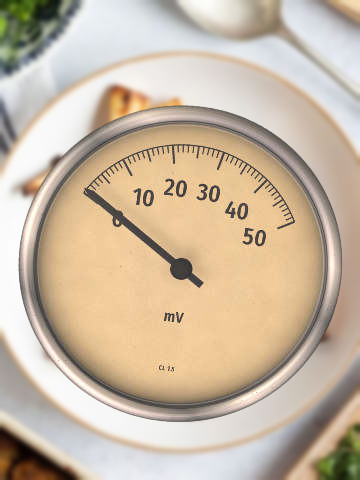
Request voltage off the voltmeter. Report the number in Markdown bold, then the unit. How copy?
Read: **1** mV
